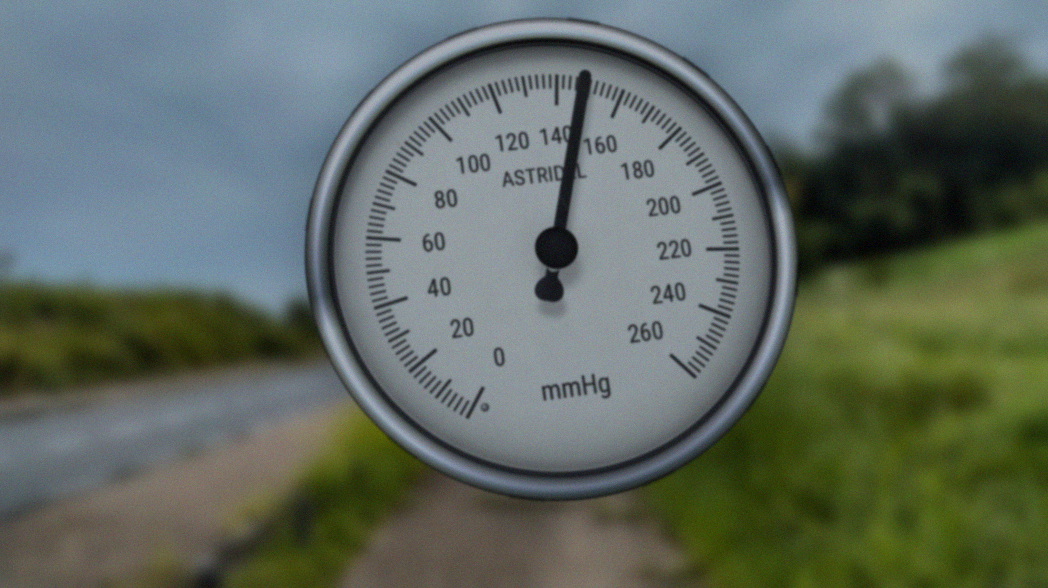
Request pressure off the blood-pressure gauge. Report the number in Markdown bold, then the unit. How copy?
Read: **148** mmHg
